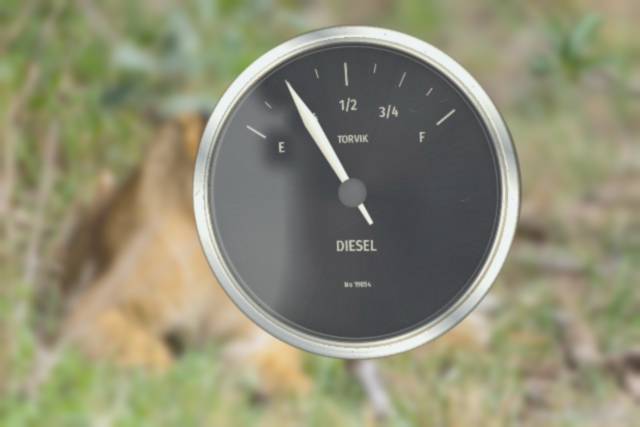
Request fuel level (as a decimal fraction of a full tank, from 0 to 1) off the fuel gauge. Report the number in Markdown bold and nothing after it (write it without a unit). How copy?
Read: **0.25**
